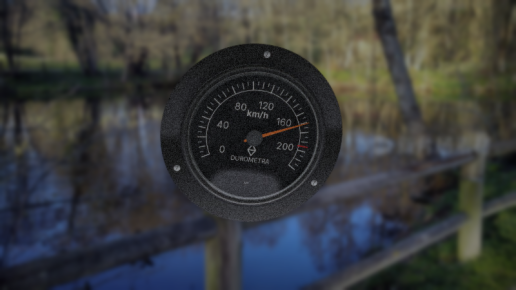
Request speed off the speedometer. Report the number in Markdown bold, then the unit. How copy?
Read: **170** km/h
